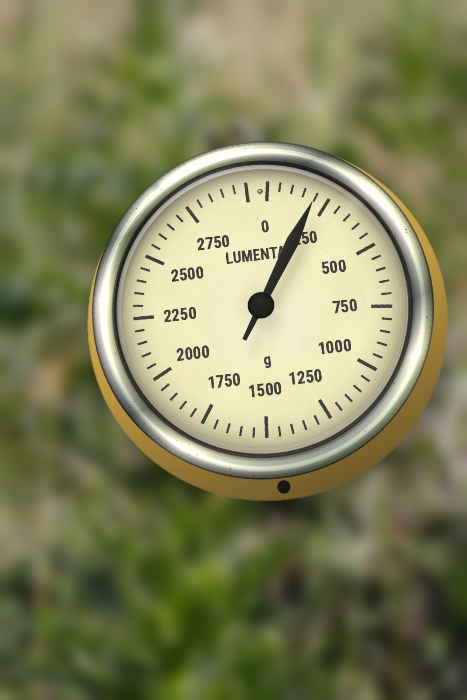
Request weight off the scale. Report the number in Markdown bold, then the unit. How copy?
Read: **200** g
